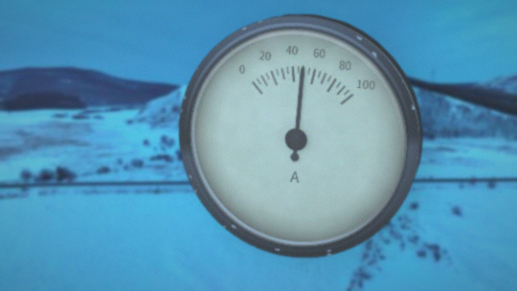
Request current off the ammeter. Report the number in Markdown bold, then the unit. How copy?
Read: **50** A
